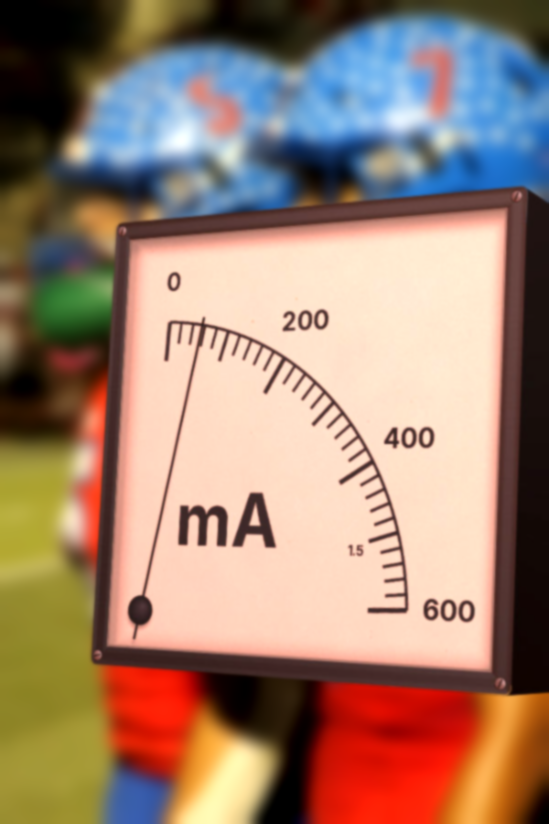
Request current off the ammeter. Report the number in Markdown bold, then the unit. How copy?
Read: **60** mA
